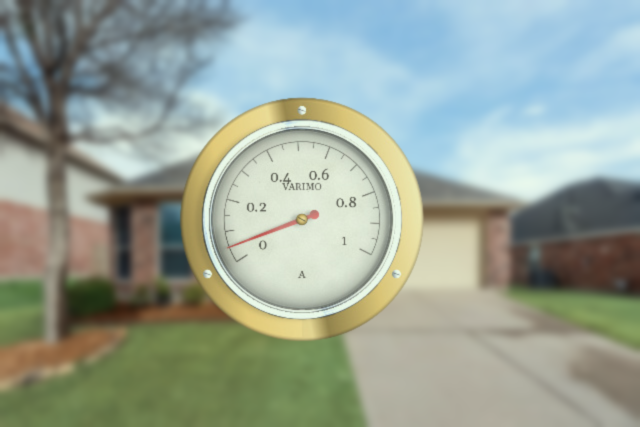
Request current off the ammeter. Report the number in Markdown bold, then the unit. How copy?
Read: **0.05** A
